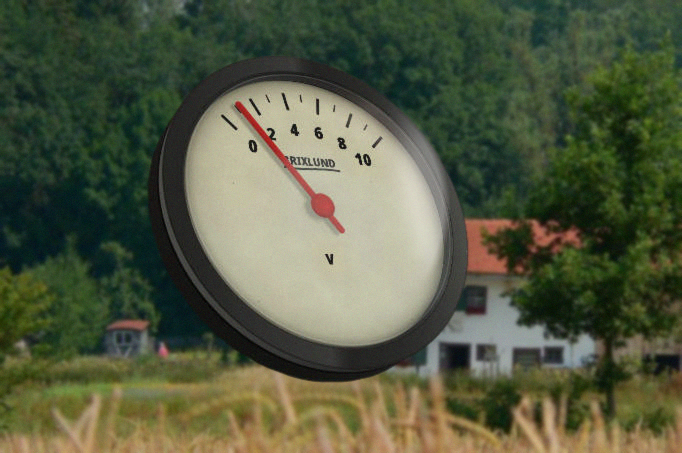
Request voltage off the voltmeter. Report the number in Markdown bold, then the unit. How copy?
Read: **1** V
